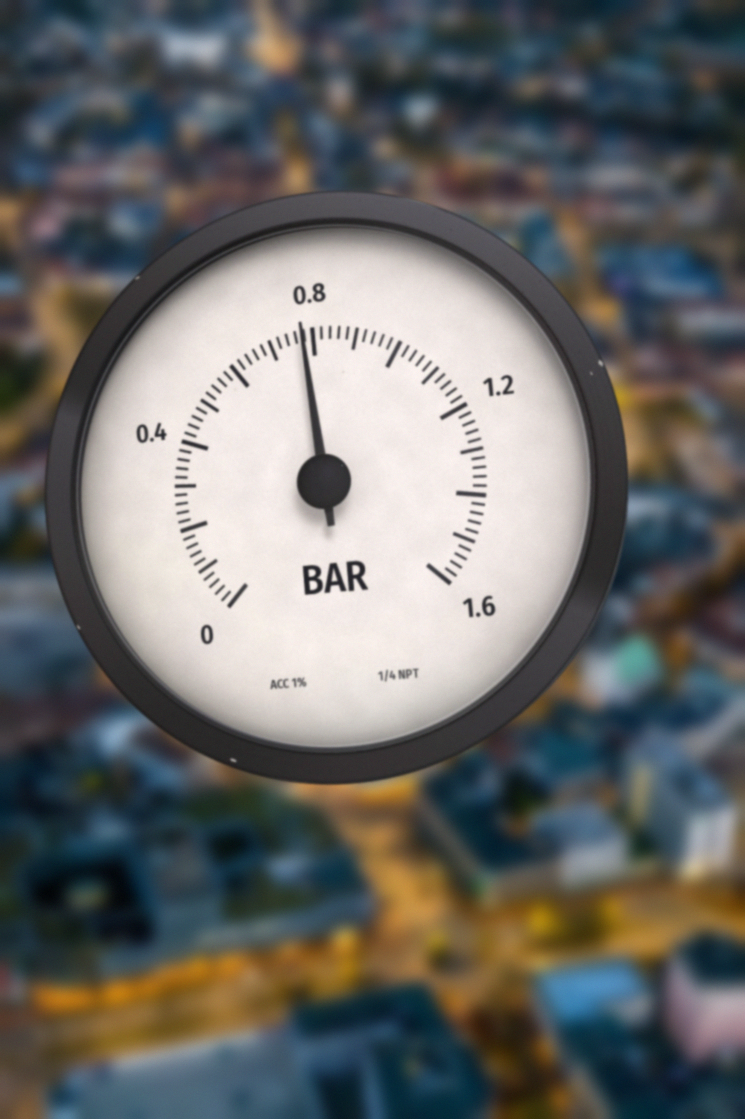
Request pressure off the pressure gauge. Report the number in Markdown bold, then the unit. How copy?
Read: **0.78** bar
